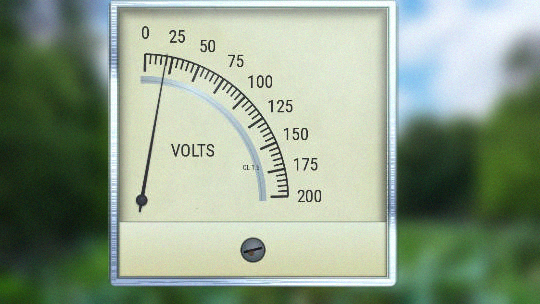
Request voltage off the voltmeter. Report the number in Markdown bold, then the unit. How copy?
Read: **20** V
